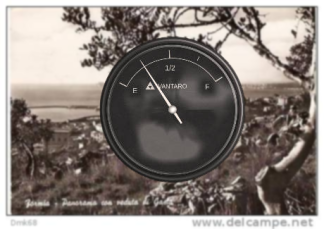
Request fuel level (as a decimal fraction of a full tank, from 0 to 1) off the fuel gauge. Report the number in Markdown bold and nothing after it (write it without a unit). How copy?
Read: **0.25**
